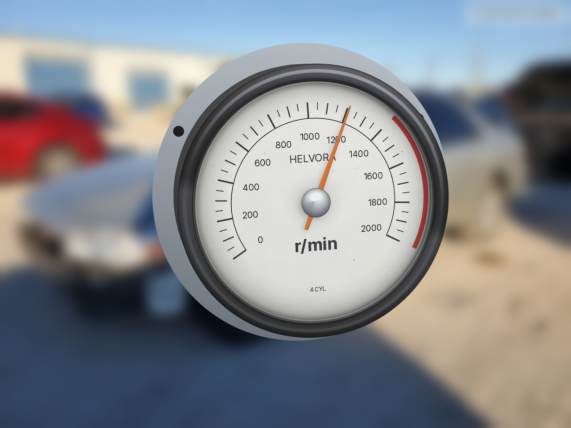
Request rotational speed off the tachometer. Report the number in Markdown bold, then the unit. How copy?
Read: **1200** rpm
